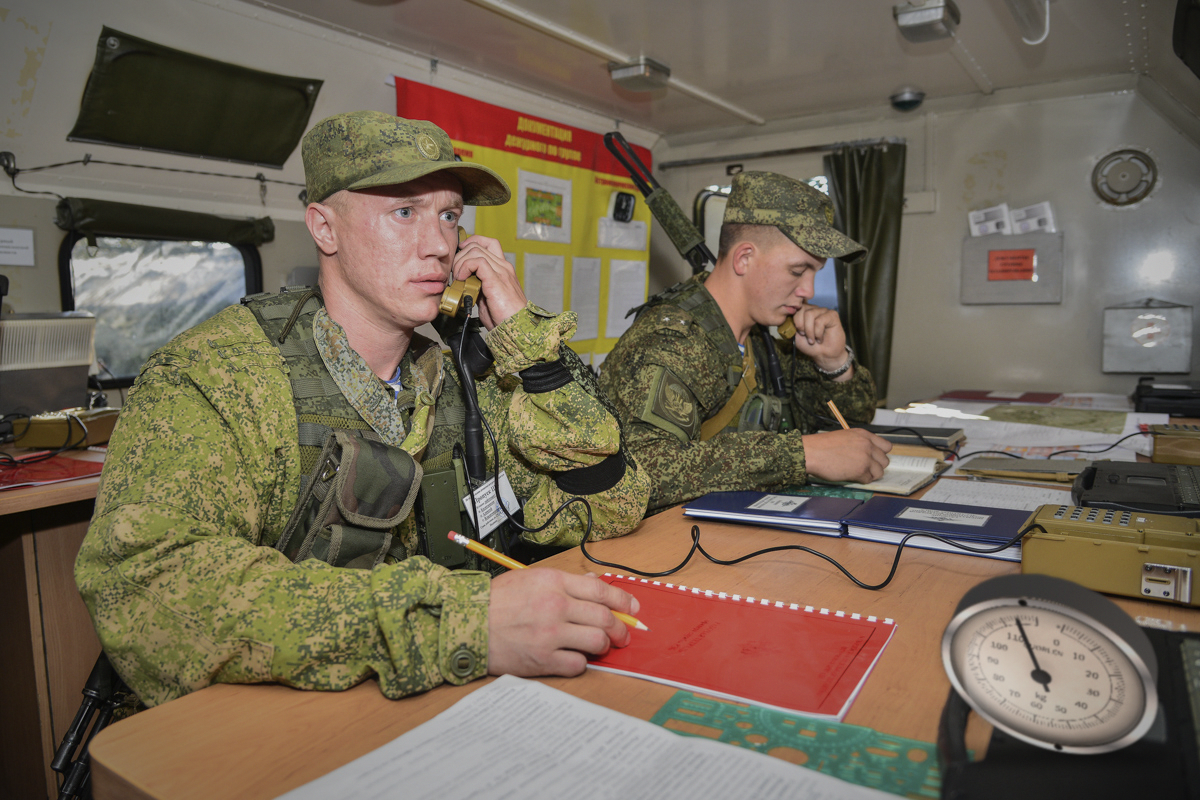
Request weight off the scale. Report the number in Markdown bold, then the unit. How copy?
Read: **115** kg
